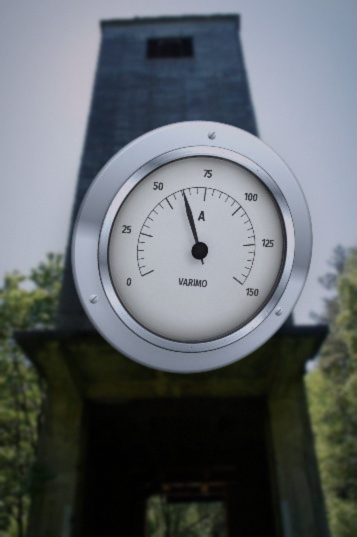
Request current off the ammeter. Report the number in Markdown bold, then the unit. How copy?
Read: **60** A
